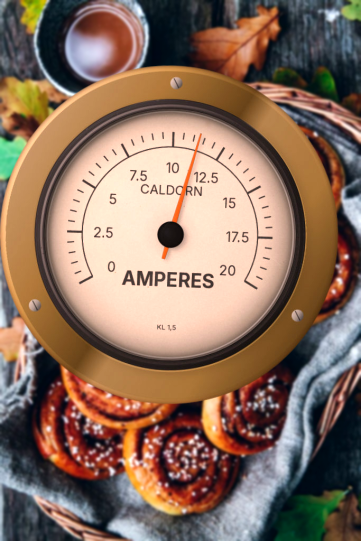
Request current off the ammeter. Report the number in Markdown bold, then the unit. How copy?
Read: **11.25** A
